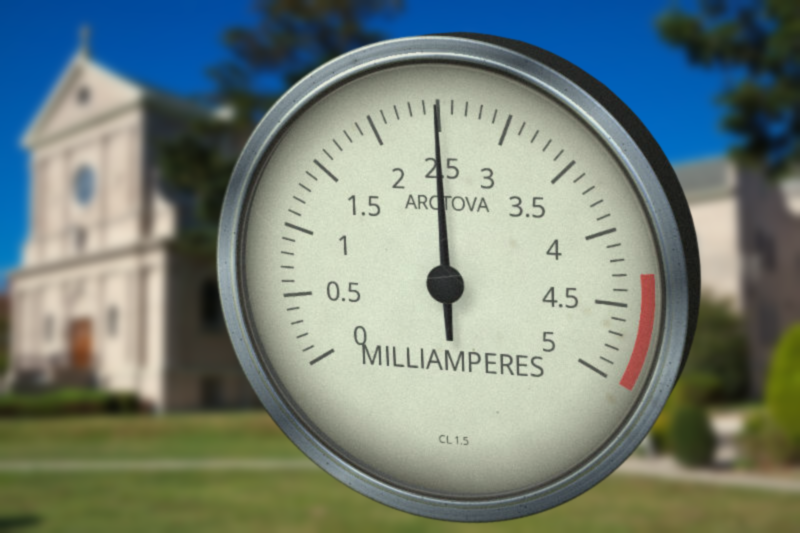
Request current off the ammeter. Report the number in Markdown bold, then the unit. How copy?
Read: **2.5** mA
